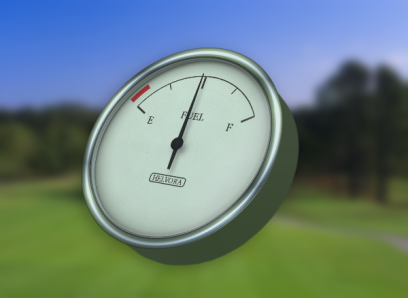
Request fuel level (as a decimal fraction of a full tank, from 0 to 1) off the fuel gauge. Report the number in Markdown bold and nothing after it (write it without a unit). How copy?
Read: **0.5**
